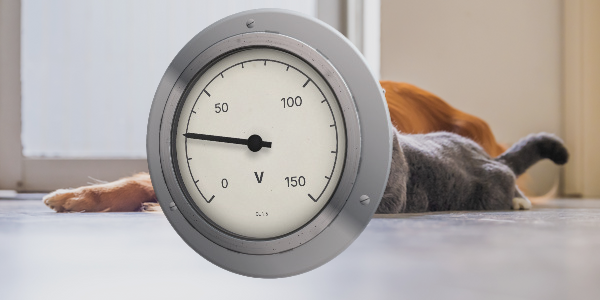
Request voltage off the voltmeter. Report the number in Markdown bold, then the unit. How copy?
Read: **30** V
